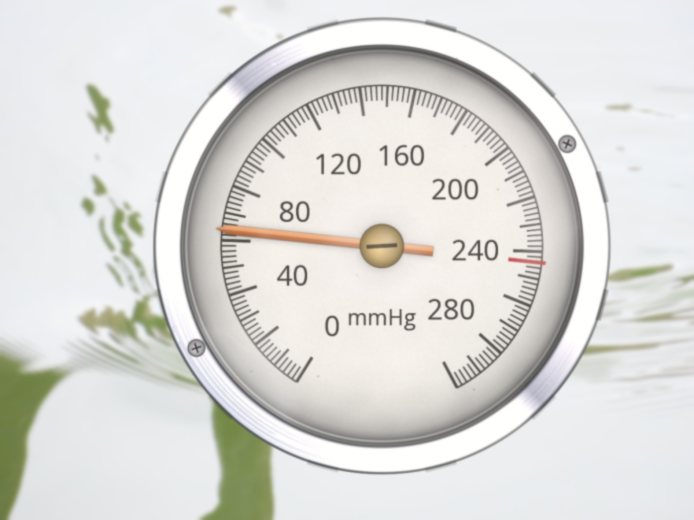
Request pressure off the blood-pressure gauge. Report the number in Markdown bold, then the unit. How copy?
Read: **64** mmHg
